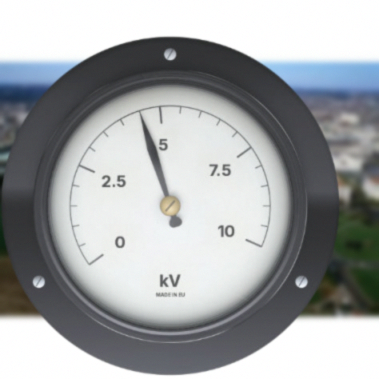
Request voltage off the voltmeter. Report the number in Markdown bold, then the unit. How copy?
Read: **4.5** kV
